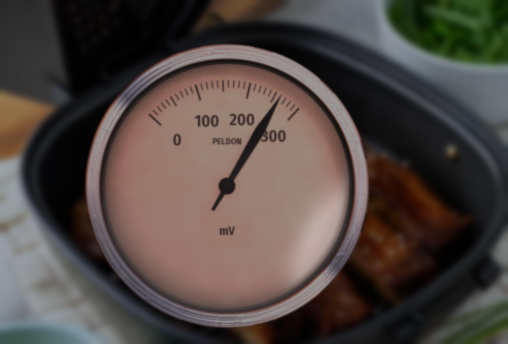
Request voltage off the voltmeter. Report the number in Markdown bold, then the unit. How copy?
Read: **260** mV
